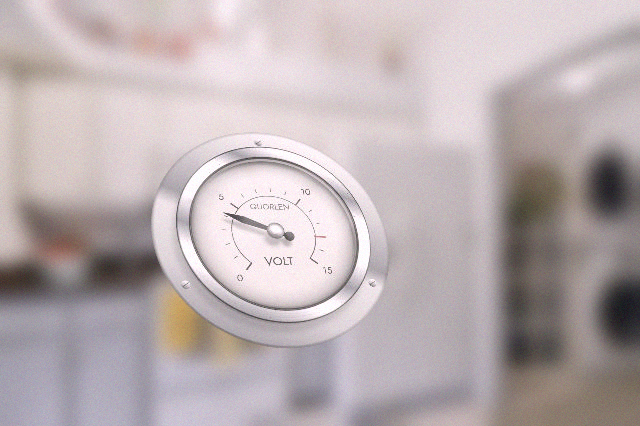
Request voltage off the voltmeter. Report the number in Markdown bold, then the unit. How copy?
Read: **4** V
